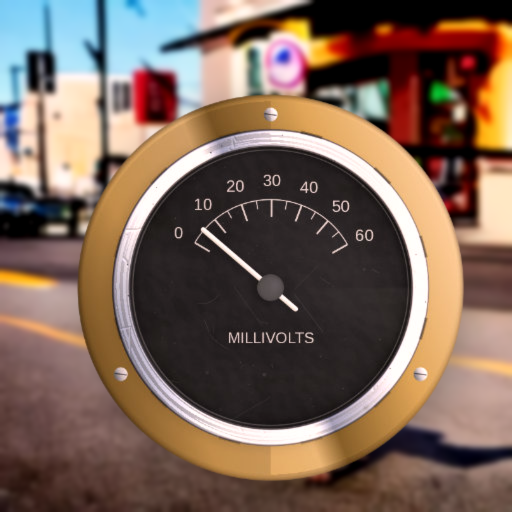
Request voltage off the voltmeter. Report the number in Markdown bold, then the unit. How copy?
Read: **5** mV
